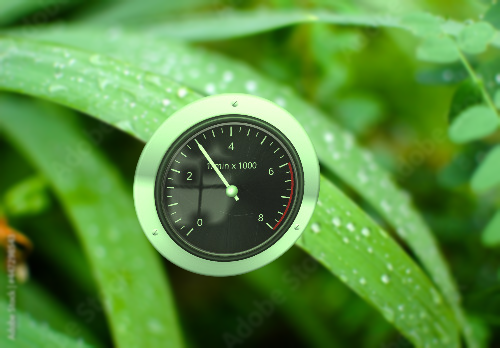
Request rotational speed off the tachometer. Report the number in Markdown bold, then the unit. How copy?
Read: **3000** rpm
